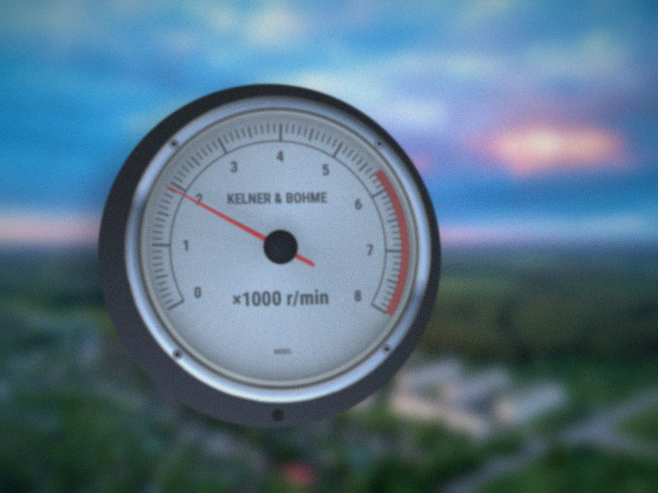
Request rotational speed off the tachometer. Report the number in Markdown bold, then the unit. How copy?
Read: **1900** rpm
